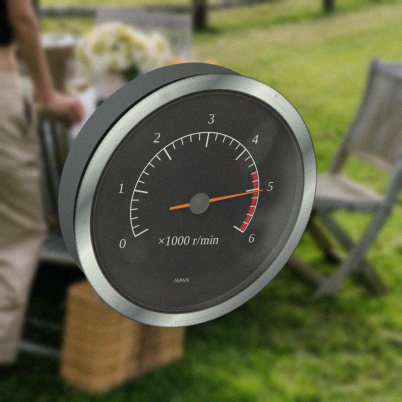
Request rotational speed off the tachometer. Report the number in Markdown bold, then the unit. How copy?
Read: **5000** rpm
